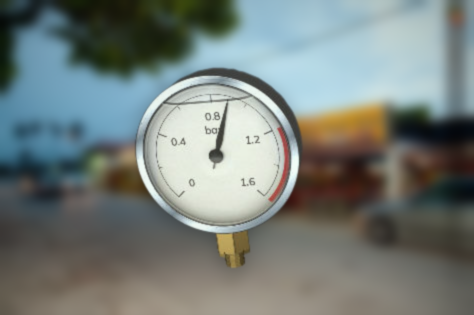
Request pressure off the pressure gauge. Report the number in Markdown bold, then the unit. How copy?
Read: **0.9** bar
